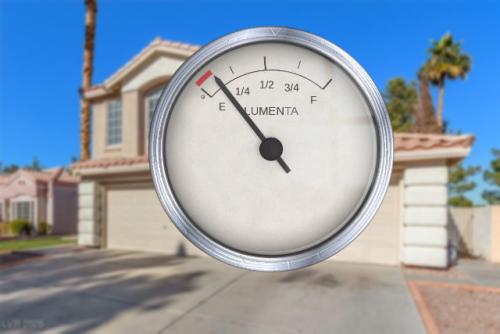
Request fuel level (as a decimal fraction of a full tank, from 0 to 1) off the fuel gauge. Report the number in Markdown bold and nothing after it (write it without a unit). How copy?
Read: **0.125**
